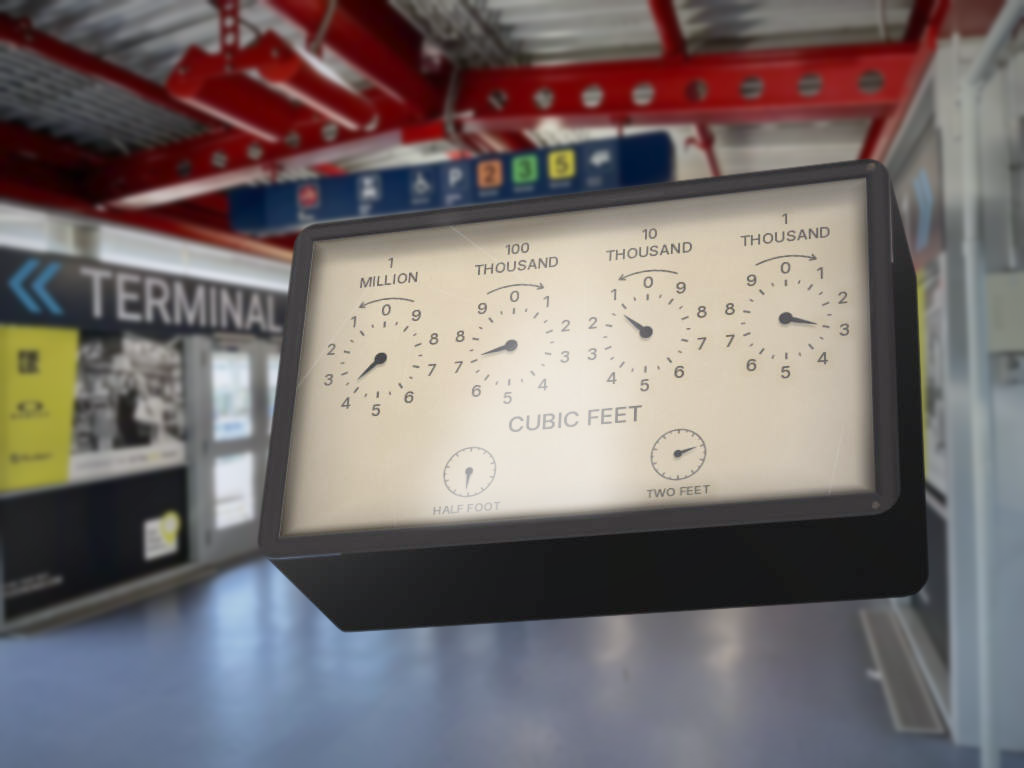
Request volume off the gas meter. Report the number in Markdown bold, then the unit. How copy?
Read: **371300** ft³
